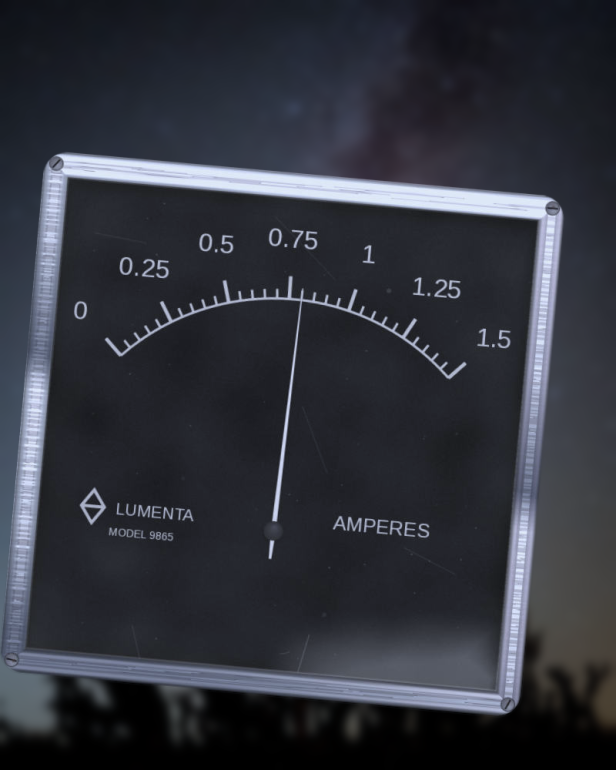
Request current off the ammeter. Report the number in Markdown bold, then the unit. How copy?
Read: **0.8** A
